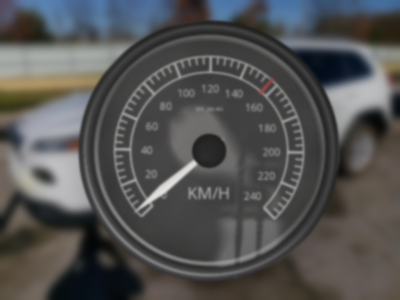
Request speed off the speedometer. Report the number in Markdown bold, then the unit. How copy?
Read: **4** km/h
